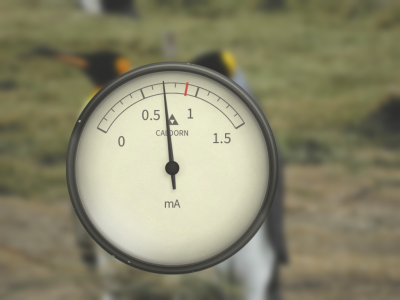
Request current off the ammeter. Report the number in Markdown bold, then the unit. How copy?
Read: **0.7** mA
